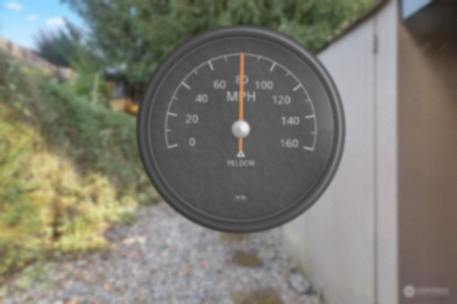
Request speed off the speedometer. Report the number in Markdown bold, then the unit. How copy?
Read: **80** mph
